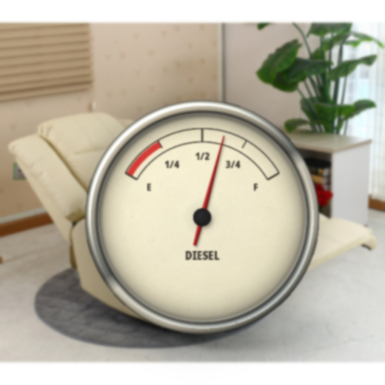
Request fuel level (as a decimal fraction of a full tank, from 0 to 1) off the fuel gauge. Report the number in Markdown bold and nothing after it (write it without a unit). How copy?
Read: **0.625**
